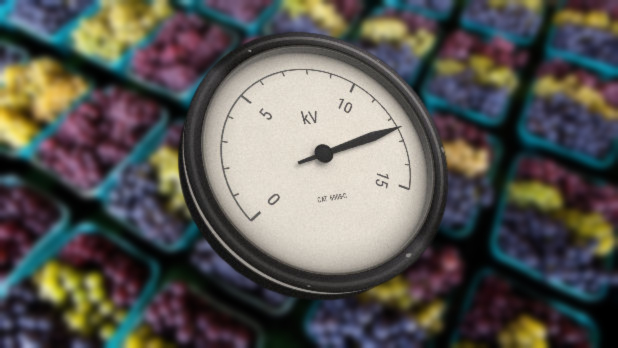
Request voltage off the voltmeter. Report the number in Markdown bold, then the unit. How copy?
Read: **12.5** kV
